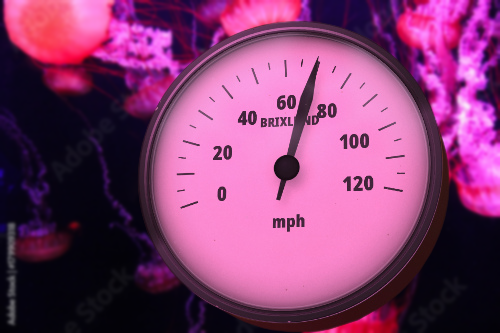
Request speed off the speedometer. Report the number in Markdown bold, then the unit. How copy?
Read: **70** mph
